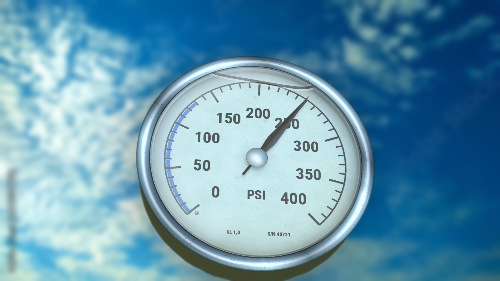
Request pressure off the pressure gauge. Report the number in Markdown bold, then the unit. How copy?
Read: **250** psi
